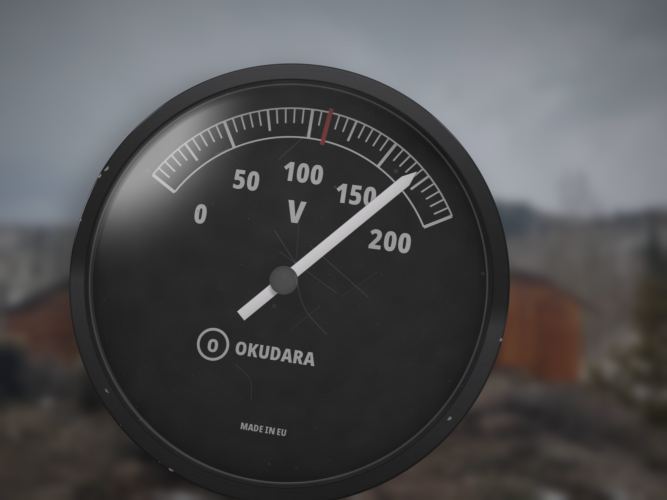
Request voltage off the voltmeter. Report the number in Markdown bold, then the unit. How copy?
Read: **170** V
